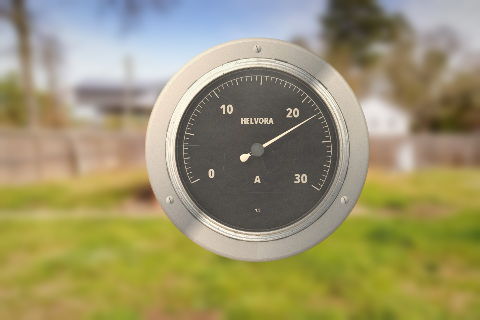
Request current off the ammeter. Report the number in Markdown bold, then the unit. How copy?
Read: **22** A
